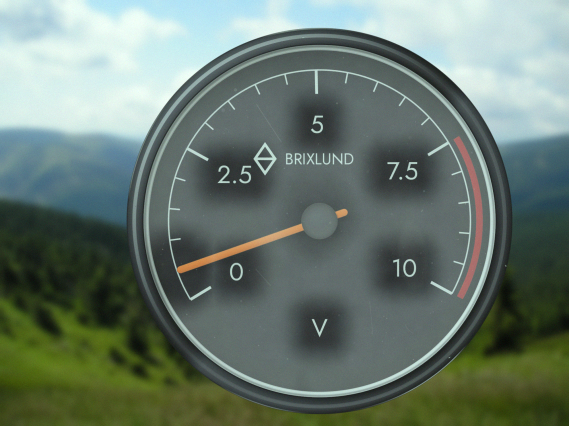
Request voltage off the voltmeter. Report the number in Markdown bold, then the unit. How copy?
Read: **0.5** V
